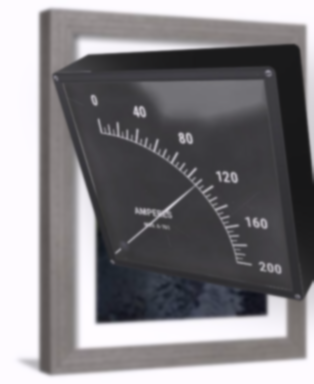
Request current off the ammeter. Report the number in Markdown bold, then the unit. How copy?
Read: **110** A
